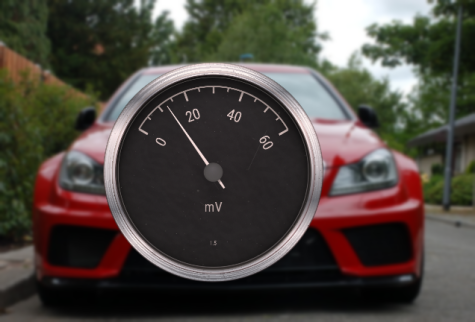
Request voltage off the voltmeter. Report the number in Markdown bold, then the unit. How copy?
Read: **12.5** mV
